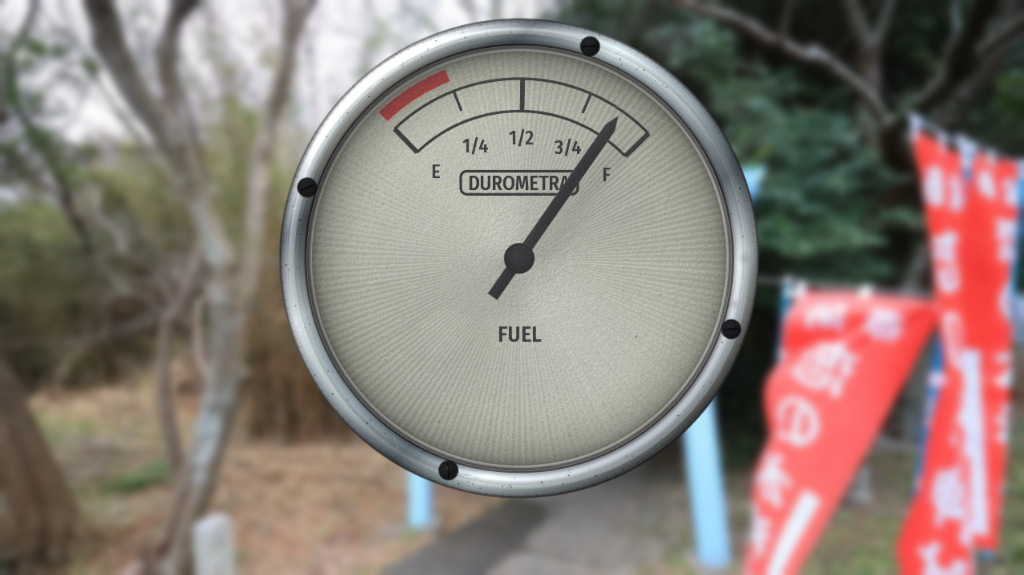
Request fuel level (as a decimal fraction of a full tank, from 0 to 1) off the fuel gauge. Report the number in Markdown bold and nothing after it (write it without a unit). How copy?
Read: **0.875**
